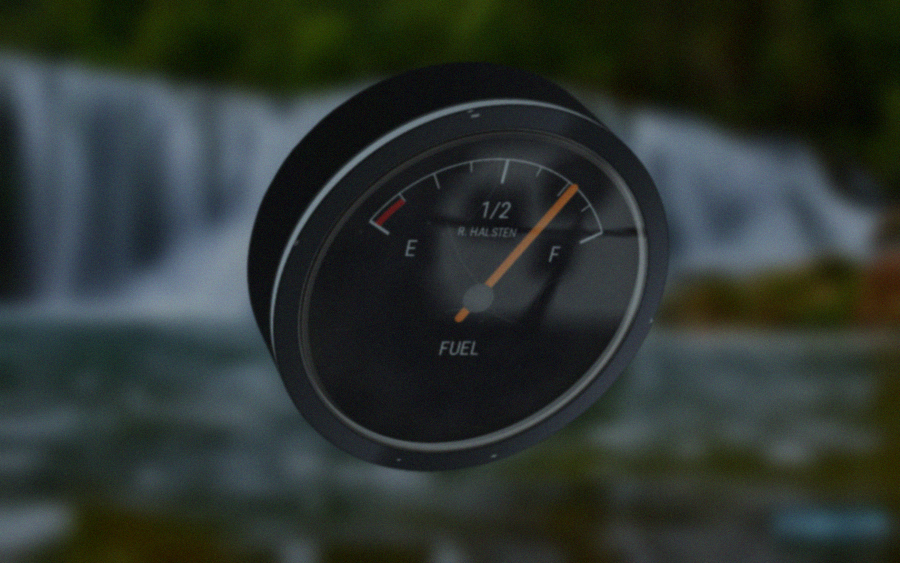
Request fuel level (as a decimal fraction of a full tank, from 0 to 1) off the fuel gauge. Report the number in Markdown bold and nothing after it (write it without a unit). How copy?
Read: **0.75**
